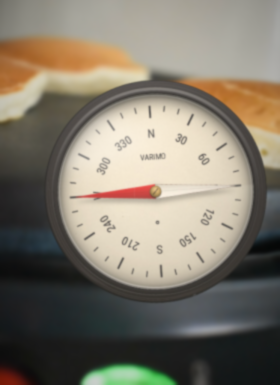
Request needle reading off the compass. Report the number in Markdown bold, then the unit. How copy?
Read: **270** °
